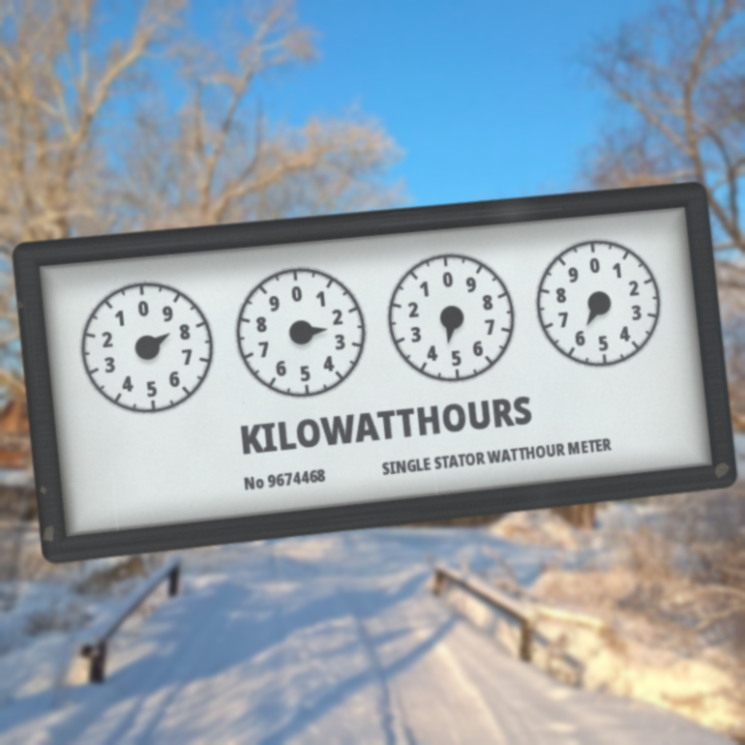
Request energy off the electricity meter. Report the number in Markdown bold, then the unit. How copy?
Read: **8246** kWh
